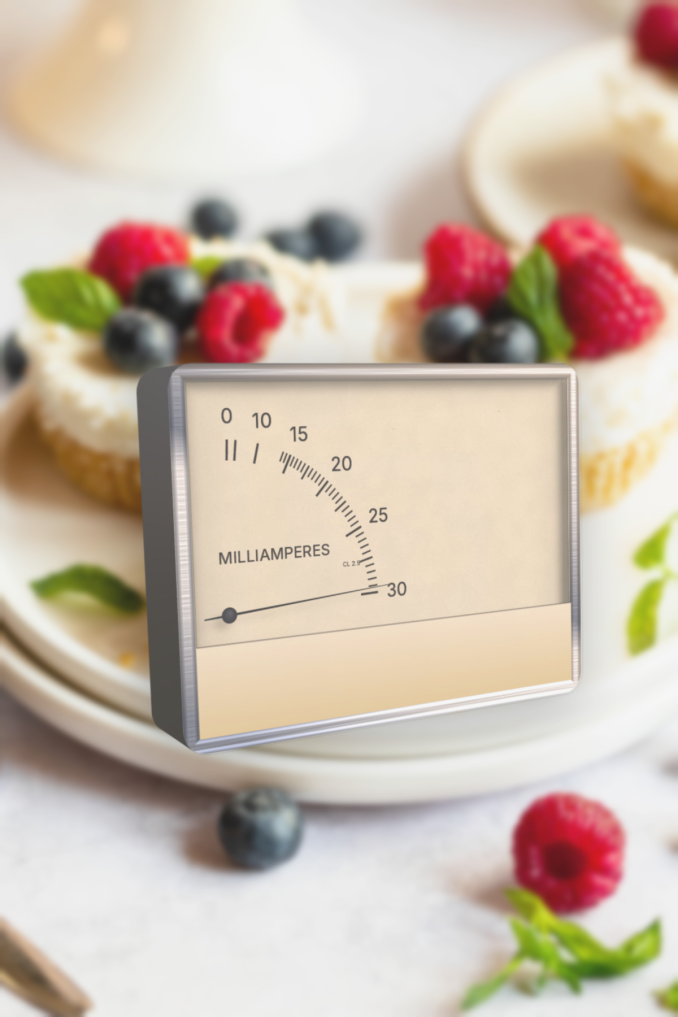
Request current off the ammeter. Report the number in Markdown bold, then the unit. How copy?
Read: **29.5** mA
